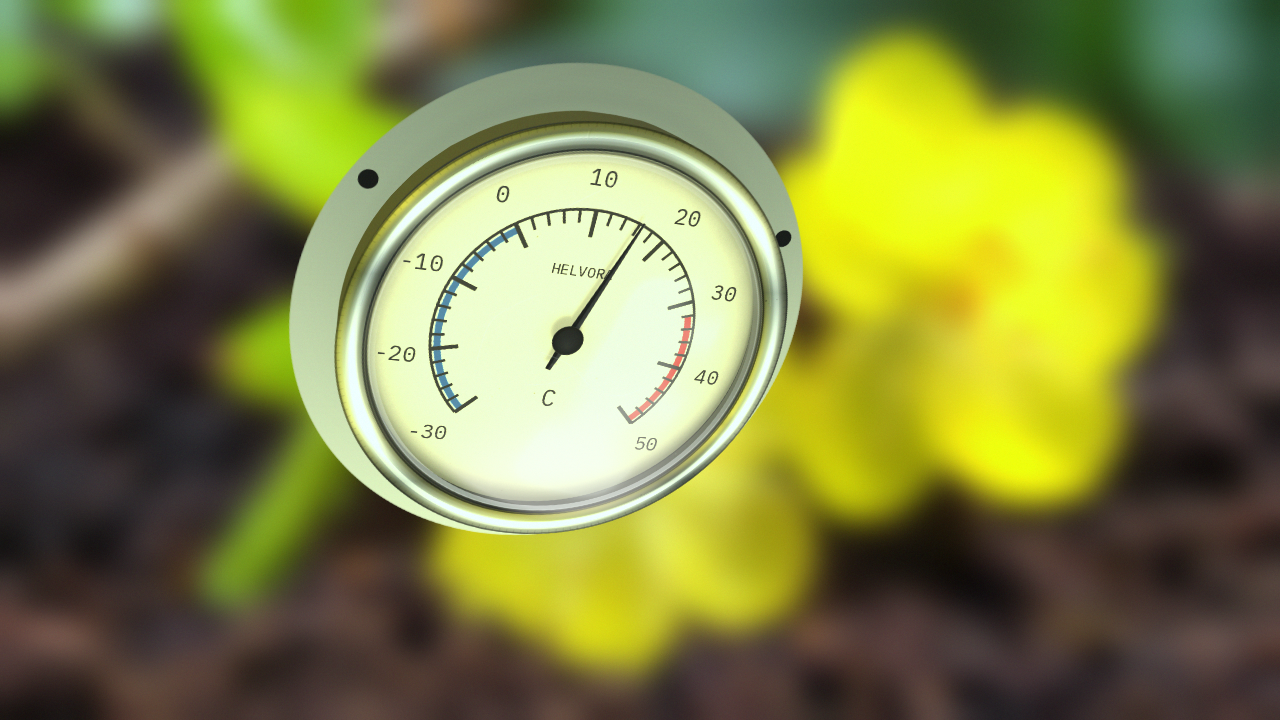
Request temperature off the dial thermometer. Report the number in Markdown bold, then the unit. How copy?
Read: **16** °C
